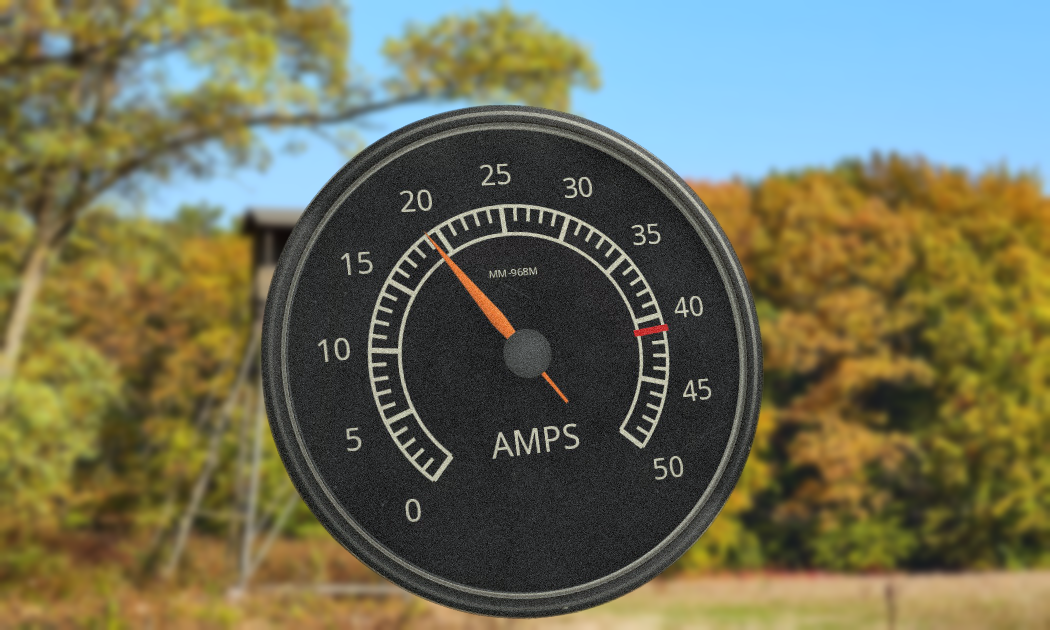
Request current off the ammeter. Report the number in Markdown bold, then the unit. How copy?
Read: **19** A
